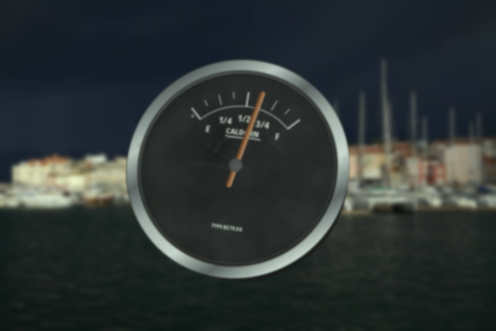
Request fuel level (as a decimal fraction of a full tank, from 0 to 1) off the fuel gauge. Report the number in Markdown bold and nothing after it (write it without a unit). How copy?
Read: **0.625**
